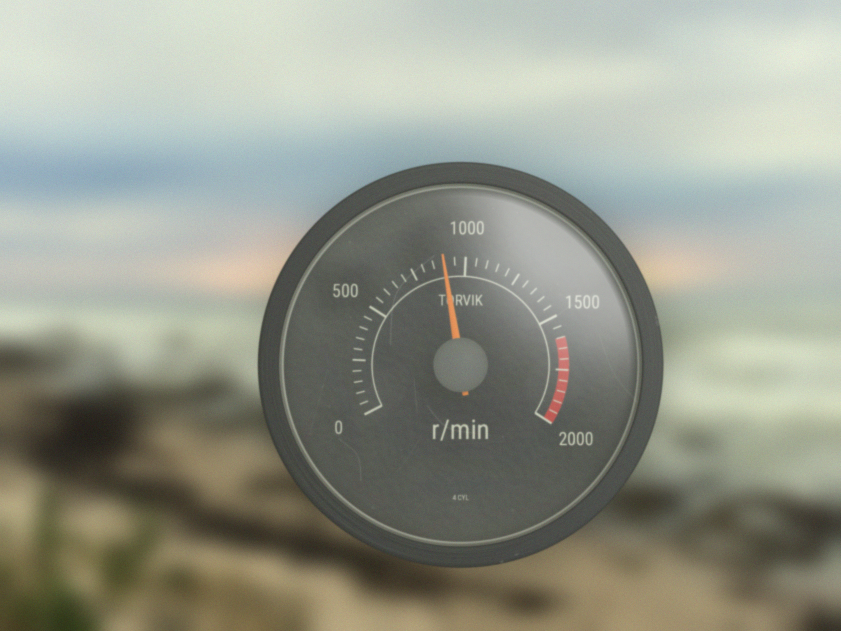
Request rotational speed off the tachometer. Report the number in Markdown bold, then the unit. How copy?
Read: **900** rpm
